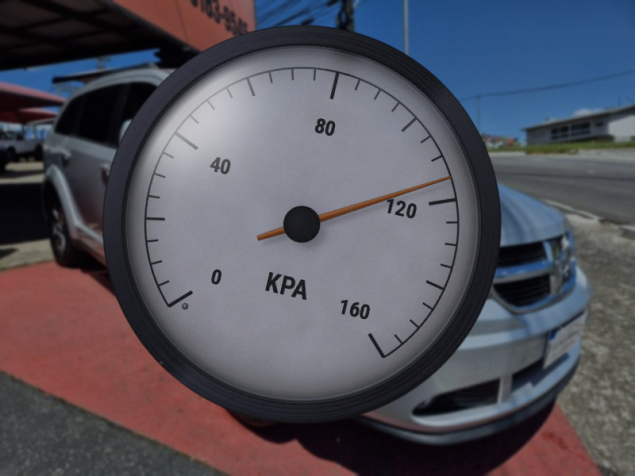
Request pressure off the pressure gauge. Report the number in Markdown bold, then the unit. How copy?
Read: **115** kPa
